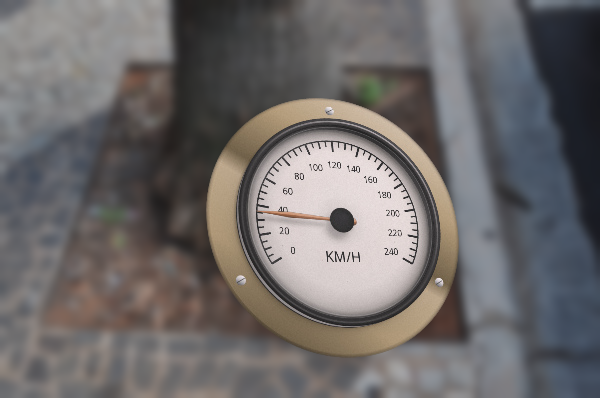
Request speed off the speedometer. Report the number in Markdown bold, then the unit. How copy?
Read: **35** km/h
